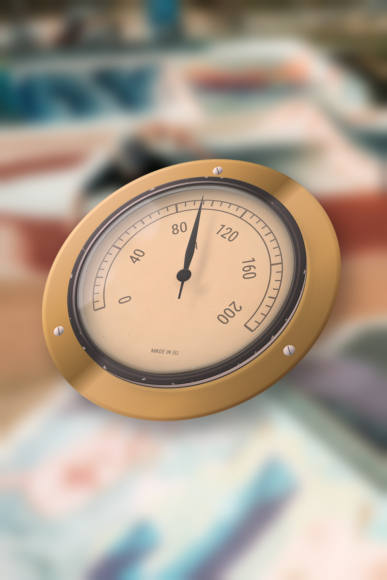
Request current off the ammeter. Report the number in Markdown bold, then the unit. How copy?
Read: **95** A
